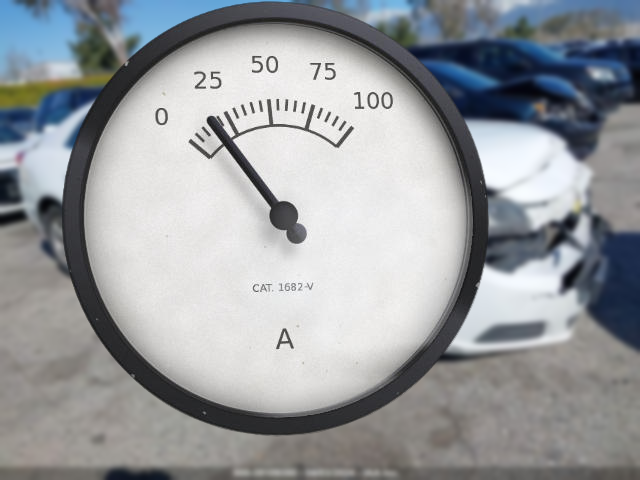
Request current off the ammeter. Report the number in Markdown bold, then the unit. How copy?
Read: **15** A
